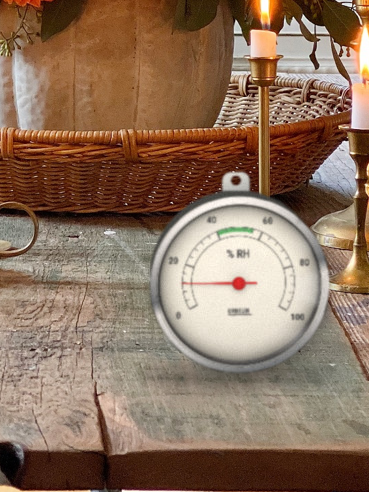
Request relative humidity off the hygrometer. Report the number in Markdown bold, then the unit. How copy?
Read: **12** %
